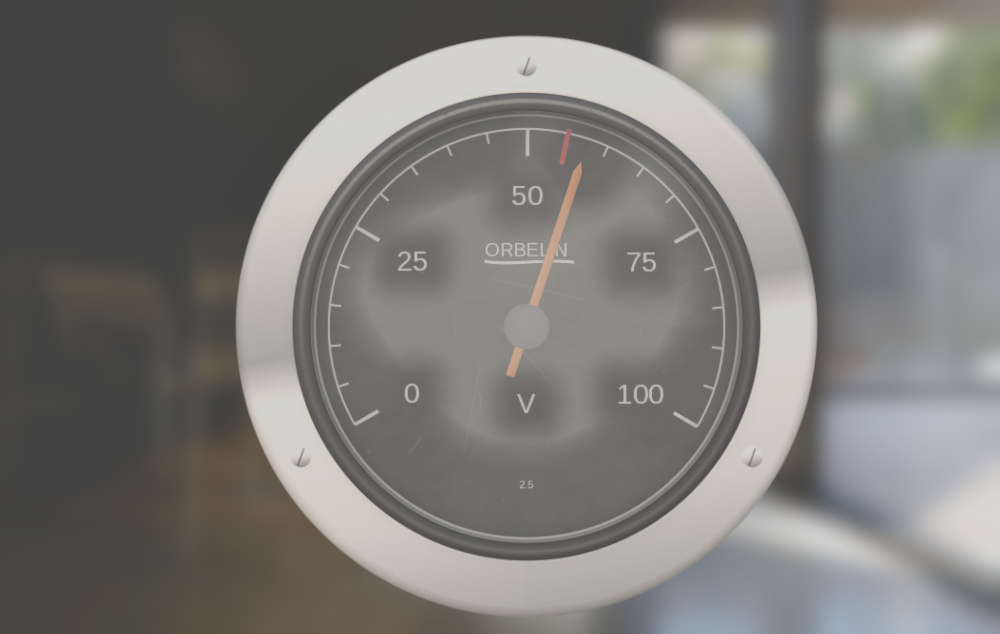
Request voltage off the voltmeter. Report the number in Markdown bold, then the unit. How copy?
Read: **57.5** V
